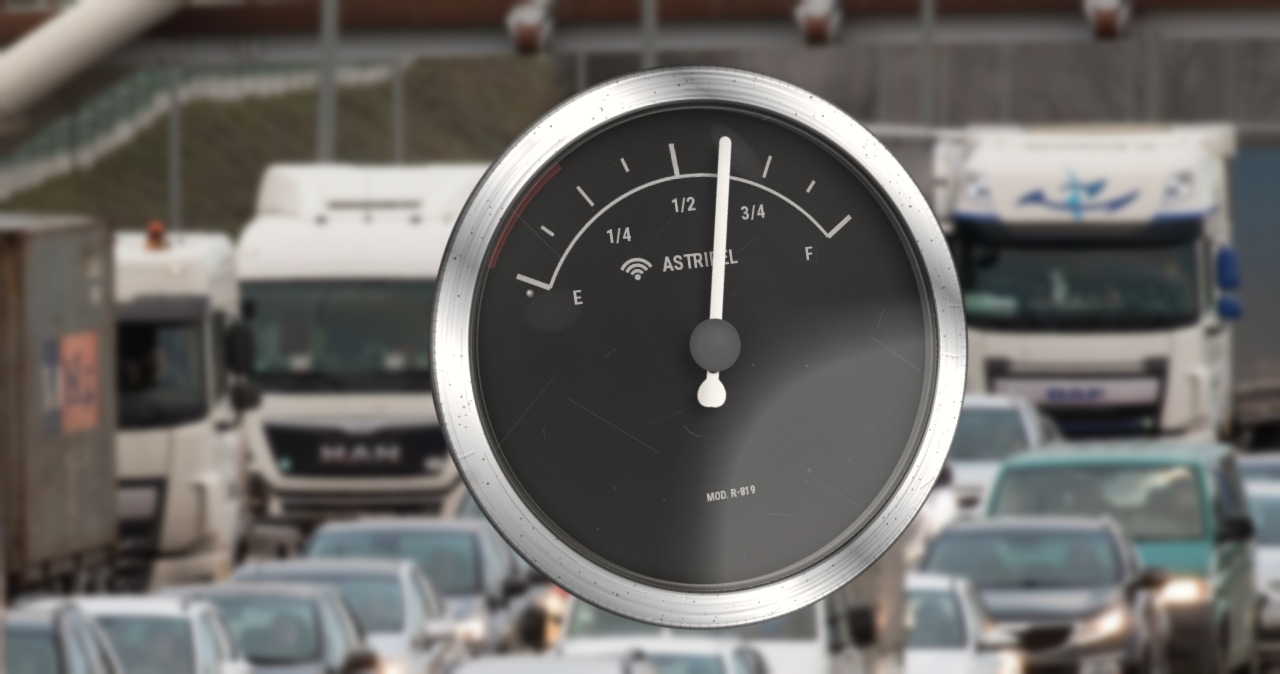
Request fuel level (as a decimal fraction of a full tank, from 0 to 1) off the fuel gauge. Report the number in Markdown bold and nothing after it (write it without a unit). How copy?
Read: **0.625**
